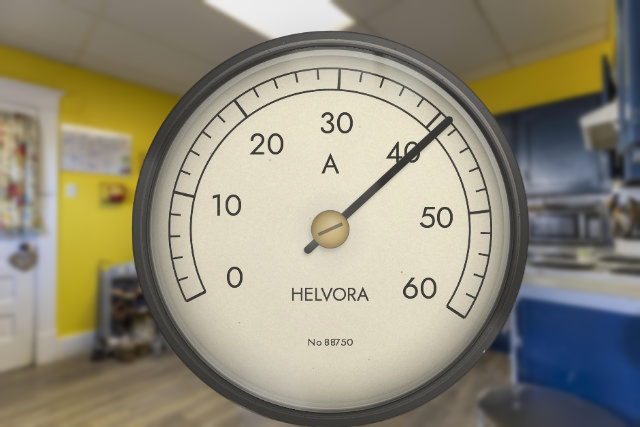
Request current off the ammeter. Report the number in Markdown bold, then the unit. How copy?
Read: **41** A
